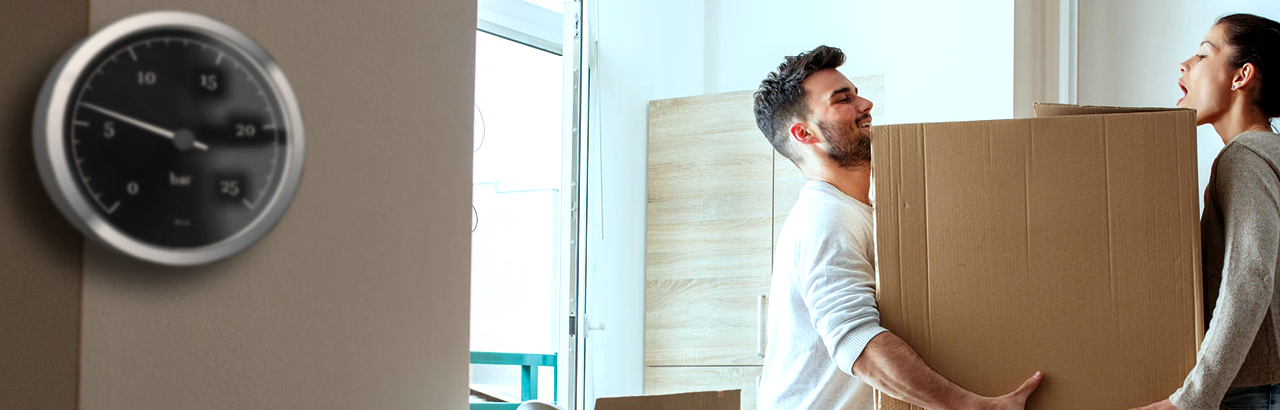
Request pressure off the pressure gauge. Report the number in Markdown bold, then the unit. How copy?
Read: **6** bar
